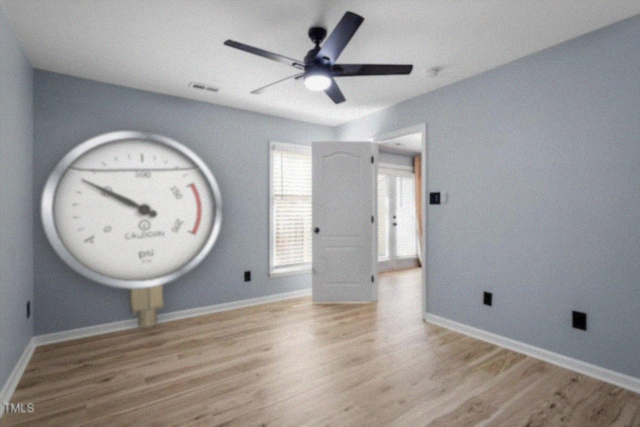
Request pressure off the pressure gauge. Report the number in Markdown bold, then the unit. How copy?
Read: **50** psi
